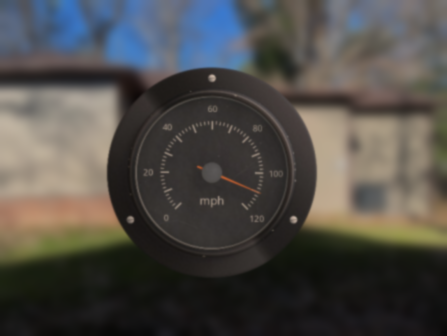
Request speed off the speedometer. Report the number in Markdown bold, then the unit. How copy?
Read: **110** mph
